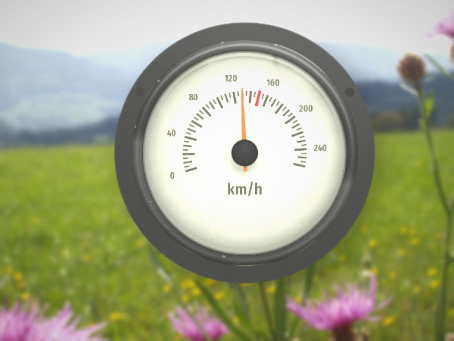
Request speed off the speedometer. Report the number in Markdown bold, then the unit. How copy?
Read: **130** km/h
